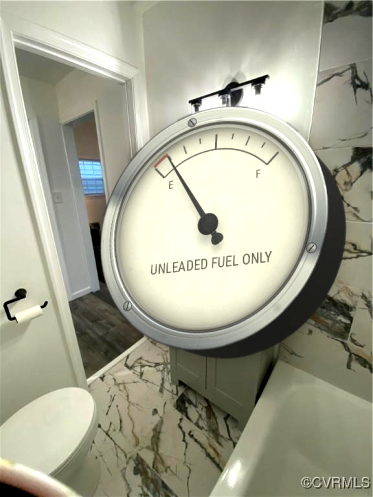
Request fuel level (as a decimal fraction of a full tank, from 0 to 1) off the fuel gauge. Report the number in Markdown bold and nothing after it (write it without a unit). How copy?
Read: **0.125**
